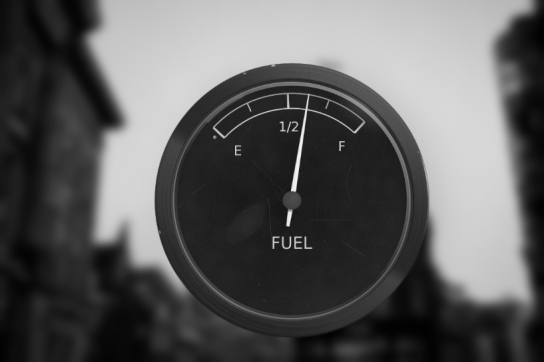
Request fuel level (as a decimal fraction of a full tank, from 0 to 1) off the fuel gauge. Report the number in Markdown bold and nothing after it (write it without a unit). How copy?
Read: **0.625**
